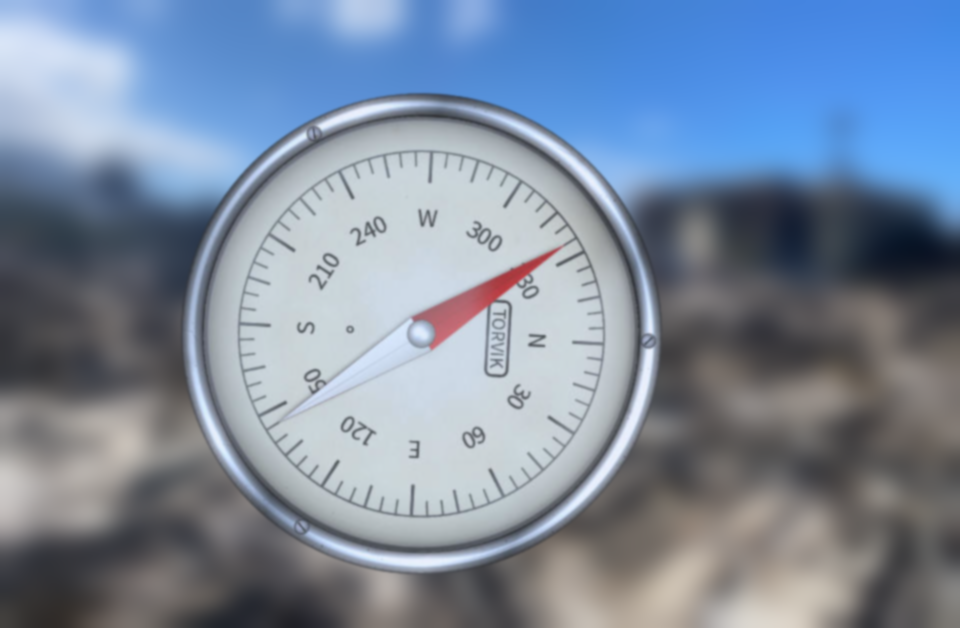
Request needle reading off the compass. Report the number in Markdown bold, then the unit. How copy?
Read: **325** °
